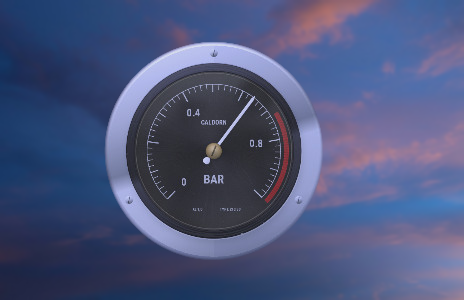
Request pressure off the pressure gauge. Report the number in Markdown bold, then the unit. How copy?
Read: **0.64** bar
